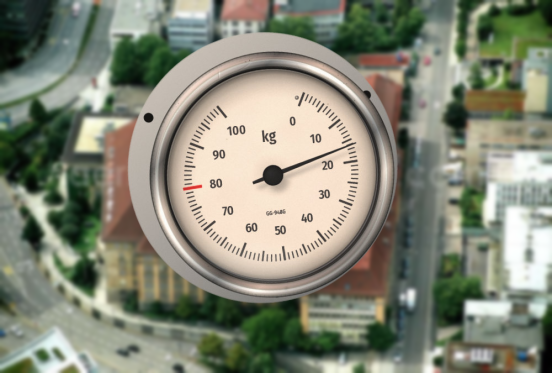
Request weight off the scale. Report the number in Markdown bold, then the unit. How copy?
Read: **16** kg
